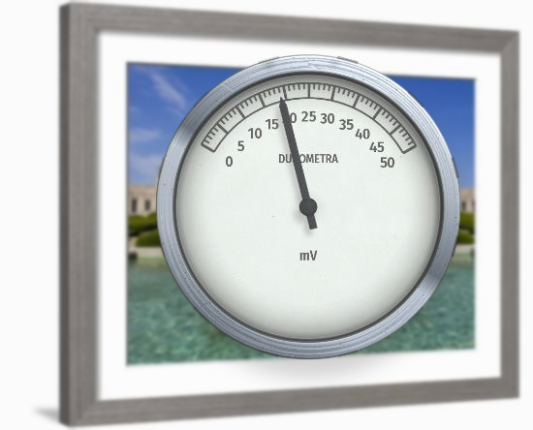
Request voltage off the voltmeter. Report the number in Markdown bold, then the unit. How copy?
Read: **19** mV
